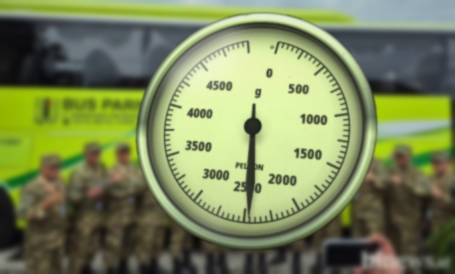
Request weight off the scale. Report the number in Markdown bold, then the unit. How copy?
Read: **2450** g
